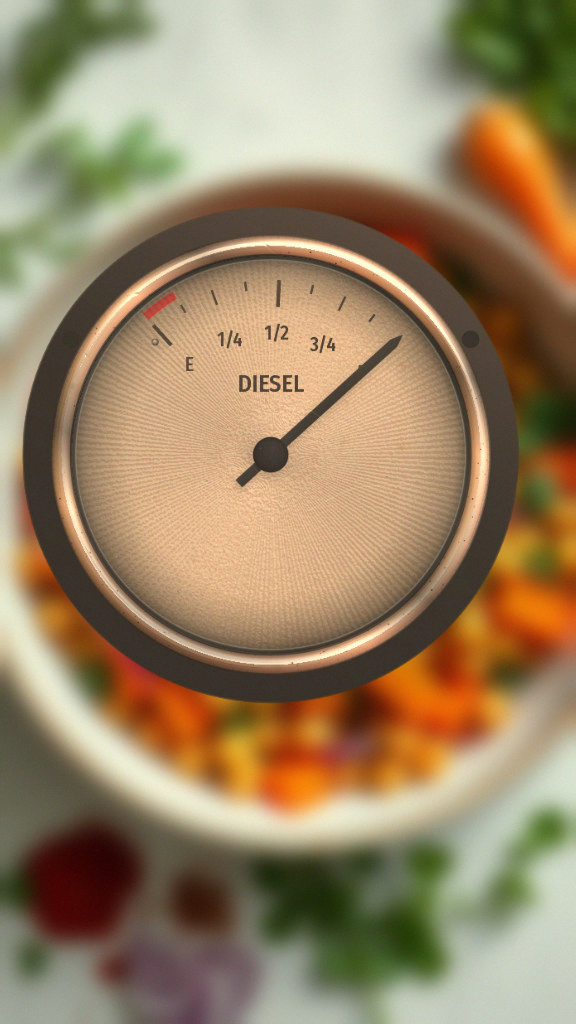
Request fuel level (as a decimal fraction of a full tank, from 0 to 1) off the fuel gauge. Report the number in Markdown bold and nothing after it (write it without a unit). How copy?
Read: **1**
